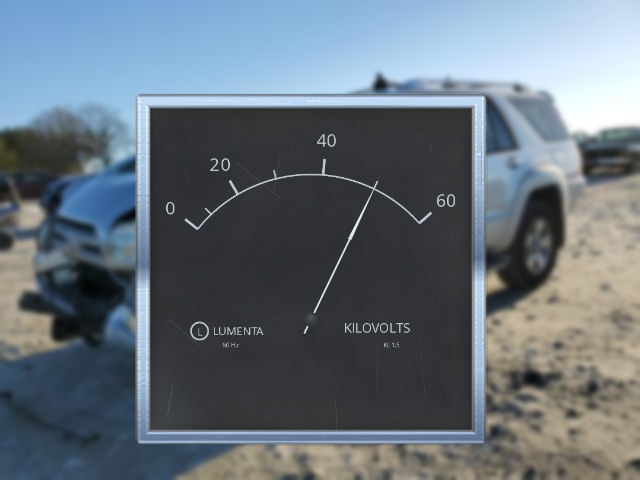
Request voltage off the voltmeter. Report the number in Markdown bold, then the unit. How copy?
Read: **50** kV
